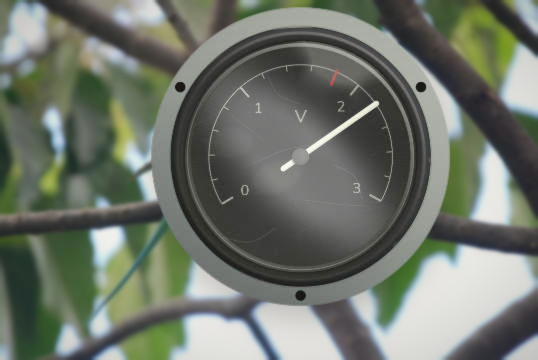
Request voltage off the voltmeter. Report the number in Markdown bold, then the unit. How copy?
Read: **2.2** V
